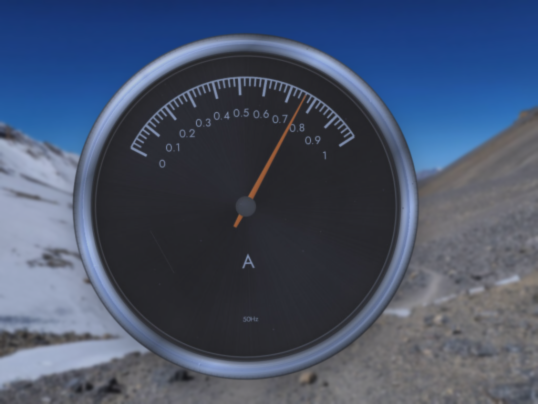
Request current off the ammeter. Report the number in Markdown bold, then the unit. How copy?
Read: **0.76** A
